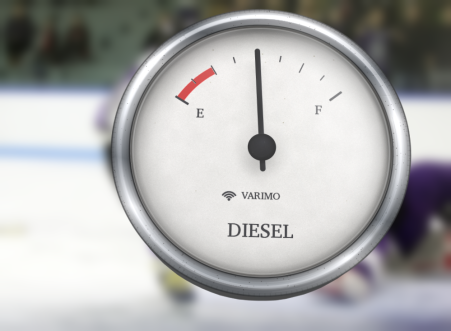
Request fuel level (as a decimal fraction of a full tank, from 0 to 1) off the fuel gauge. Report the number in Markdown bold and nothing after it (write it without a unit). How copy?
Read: **0.5**
